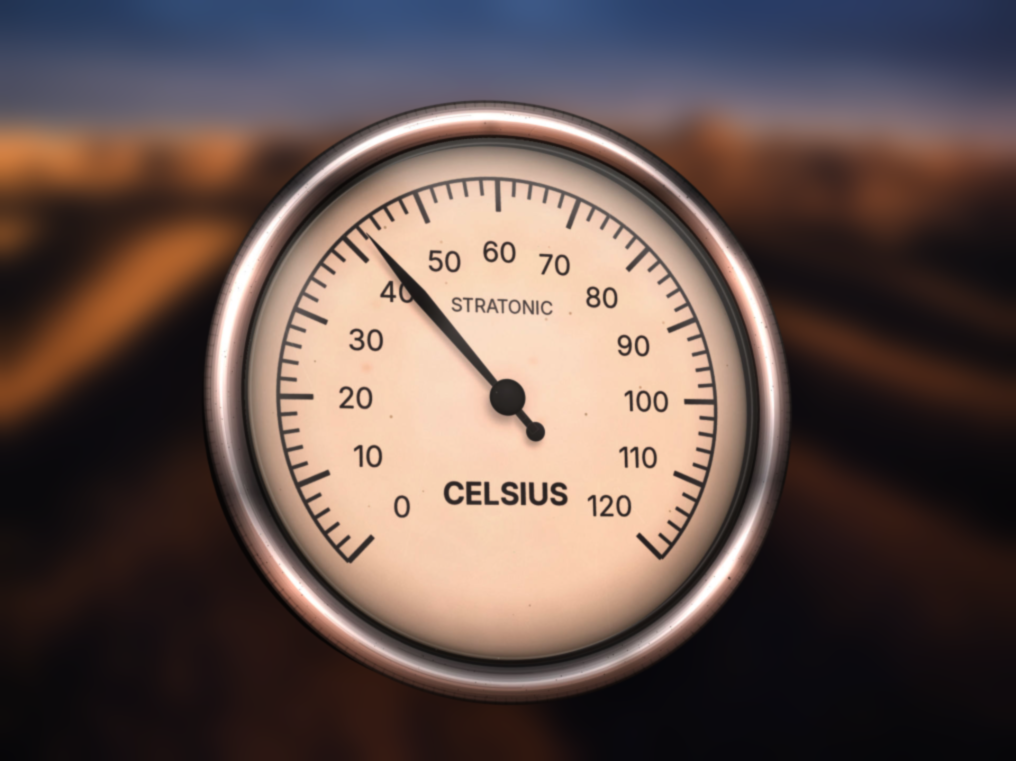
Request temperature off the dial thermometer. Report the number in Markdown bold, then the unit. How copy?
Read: **42** °C
